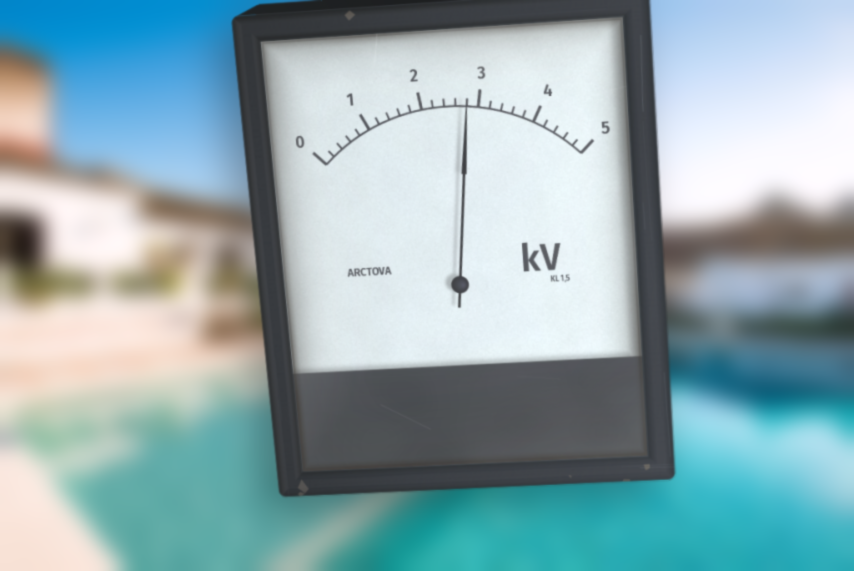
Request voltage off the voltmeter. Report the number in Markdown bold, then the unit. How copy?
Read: **2.8** kV
